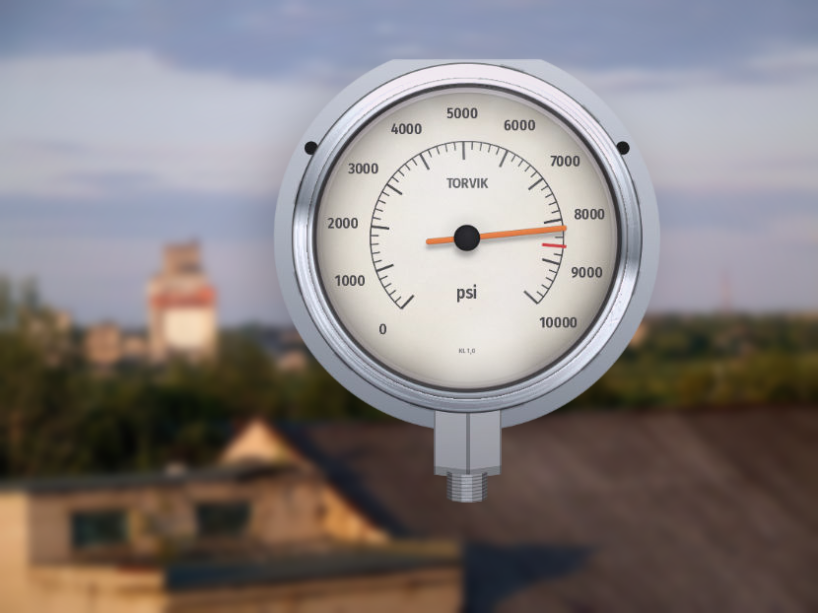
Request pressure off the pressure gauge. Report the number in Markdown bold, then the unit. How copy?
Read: **8200** psi
